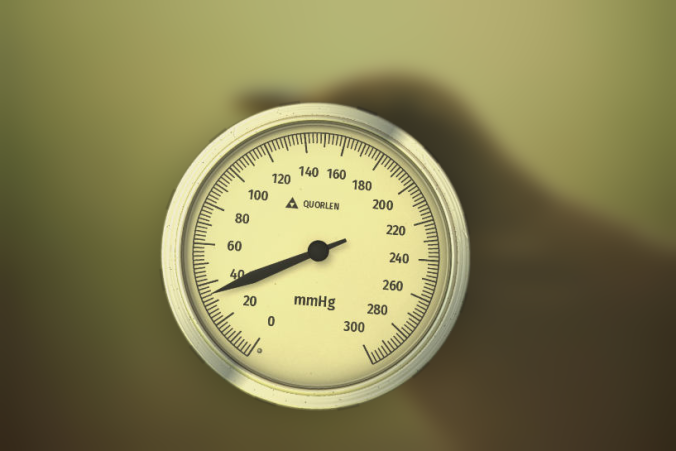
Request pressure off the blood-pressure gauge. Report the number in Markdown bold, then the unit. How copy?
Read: **34** mmHg
